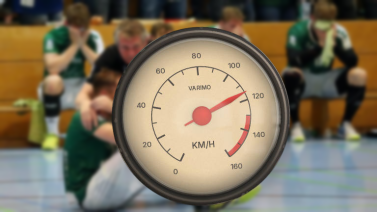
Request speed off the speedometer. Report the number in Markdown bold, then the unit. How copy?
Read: **115** km/h
